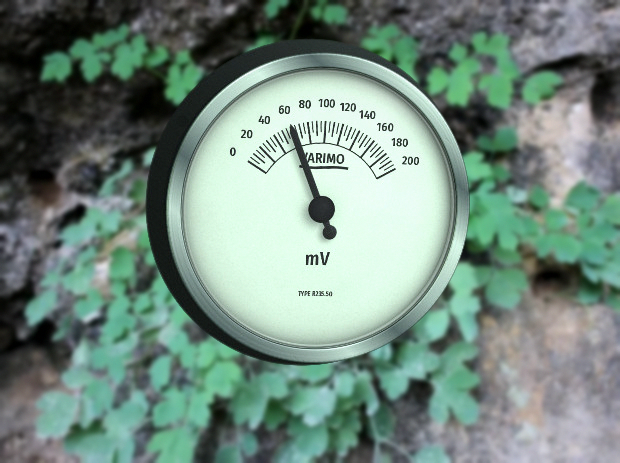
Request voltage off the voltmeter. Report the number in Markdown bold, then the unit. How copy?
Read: **60** mV
